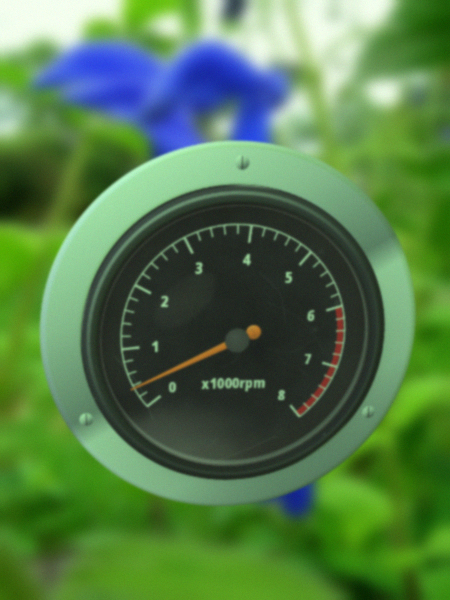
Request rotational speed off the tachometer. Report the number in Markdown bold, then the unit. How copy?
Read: **400** rpm
